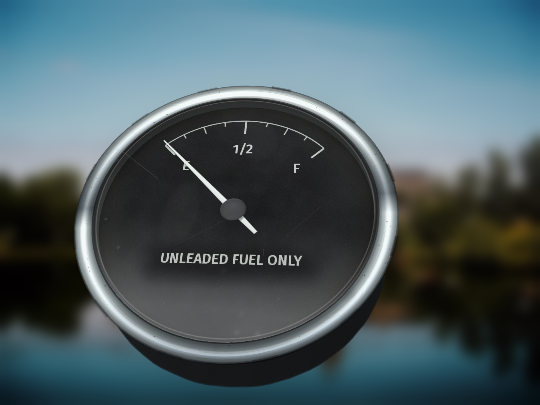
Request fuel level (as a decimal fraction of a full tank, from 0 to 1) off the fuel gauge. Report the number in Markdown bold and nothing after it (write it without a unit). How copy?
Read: **0**
